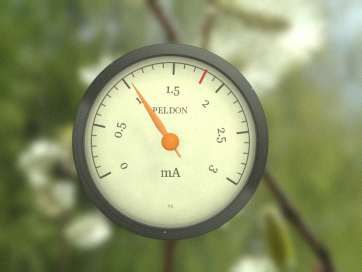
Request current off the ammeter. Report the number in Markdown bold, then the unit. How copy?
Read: **1.05** mA
